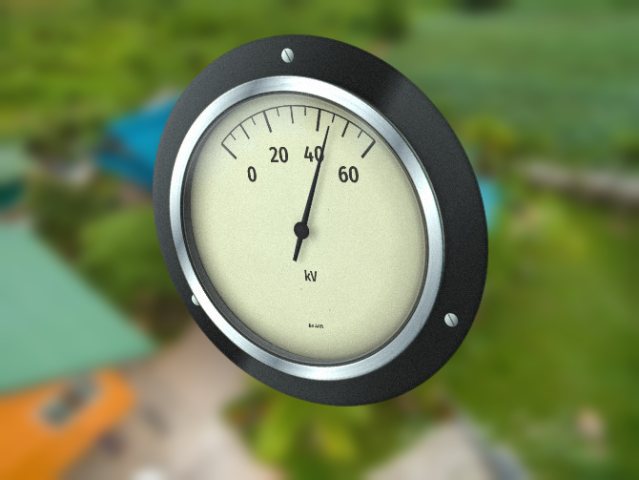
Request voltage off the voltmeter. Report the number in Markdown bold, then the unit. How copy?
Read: **45** kV
